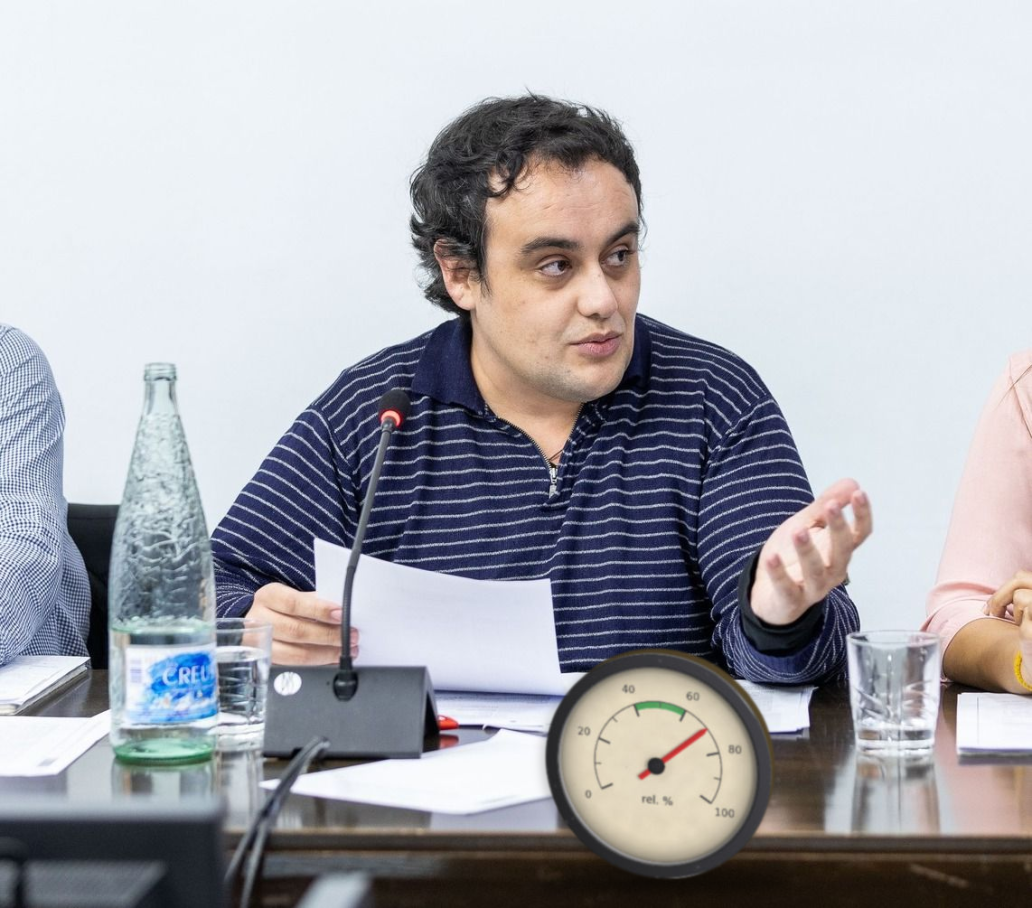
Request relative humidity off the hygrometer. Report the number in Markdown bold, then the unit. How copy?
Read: **70** %
